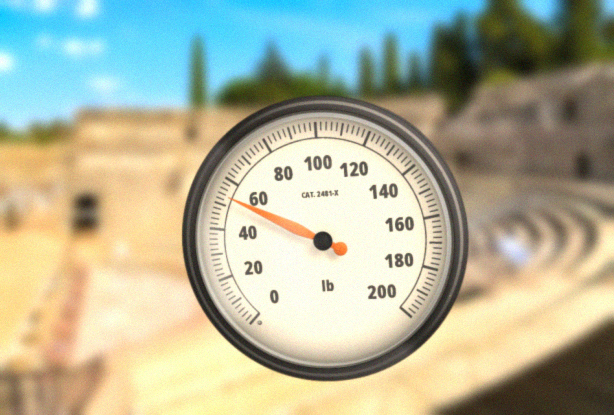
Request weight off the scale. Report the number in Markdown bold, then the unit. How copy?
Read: **54** lb
